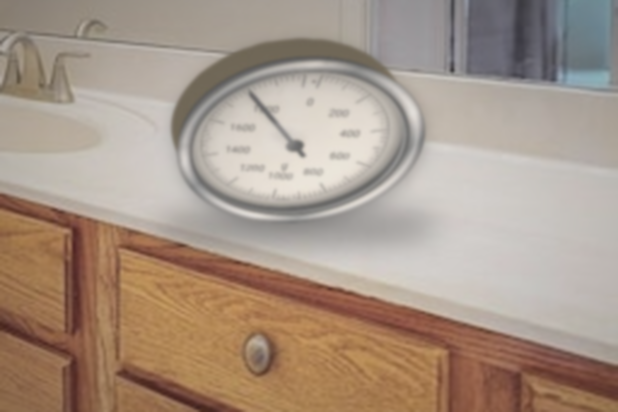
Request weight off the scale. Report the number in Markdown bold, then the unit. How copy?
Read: **1800** g
